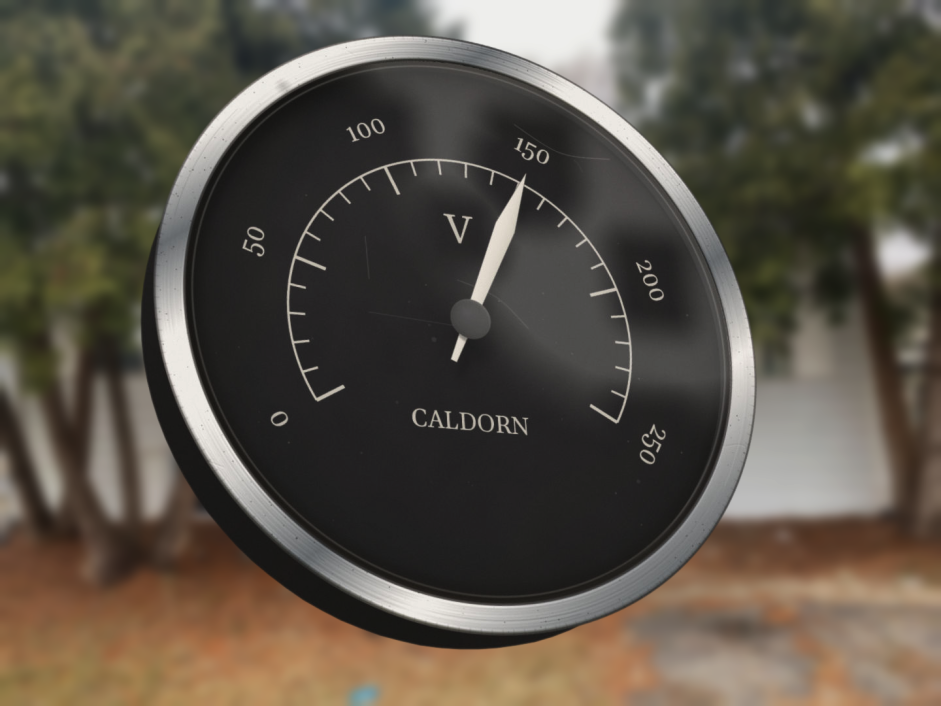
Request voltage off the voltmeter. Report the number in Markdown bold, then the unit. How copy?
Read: **150** V
